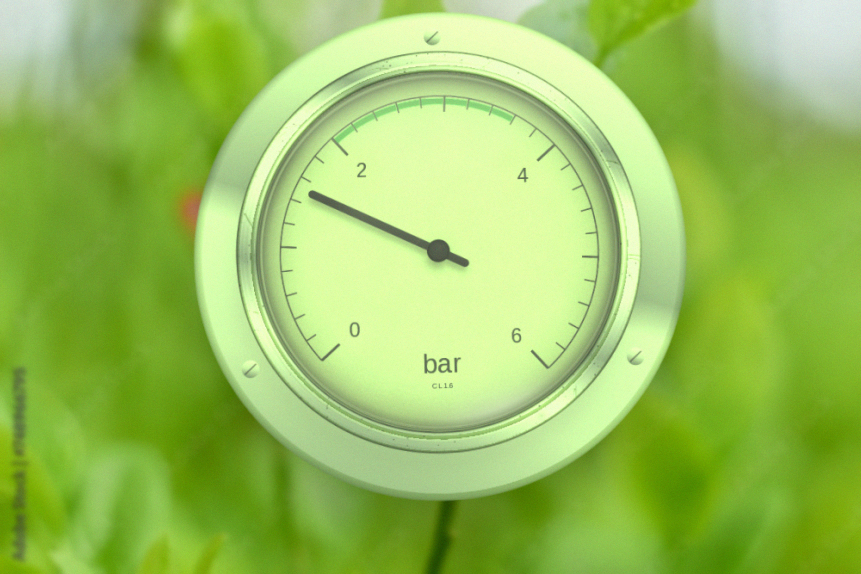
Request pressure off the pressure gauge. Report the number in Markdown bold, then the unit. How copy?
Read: **1.5** bar
